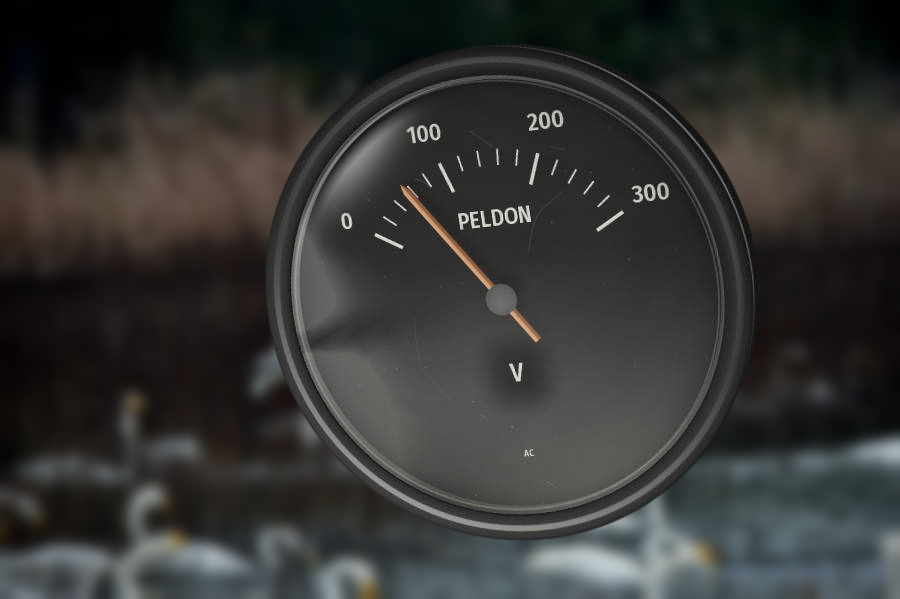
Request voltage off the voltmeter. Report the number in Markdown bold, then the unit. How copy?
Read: **60** V
